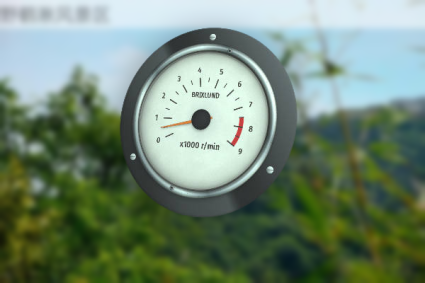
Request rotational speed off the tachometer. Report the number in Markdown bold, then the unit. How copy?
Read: **500** rpm
